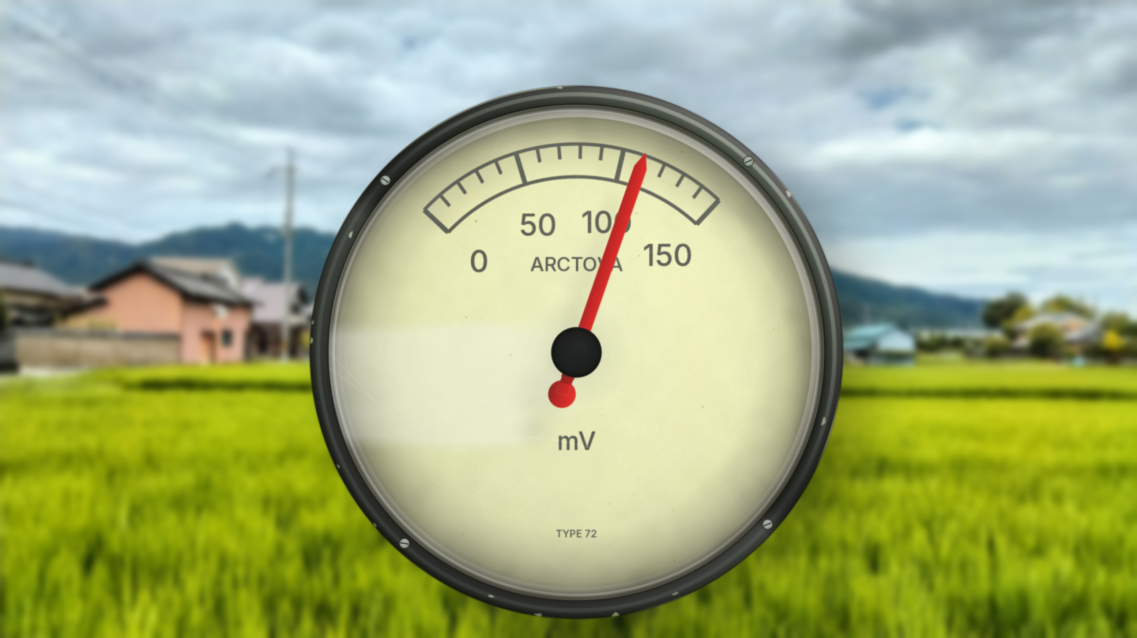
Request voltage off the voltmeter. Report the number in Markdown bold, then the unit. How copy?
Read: **110** mV
